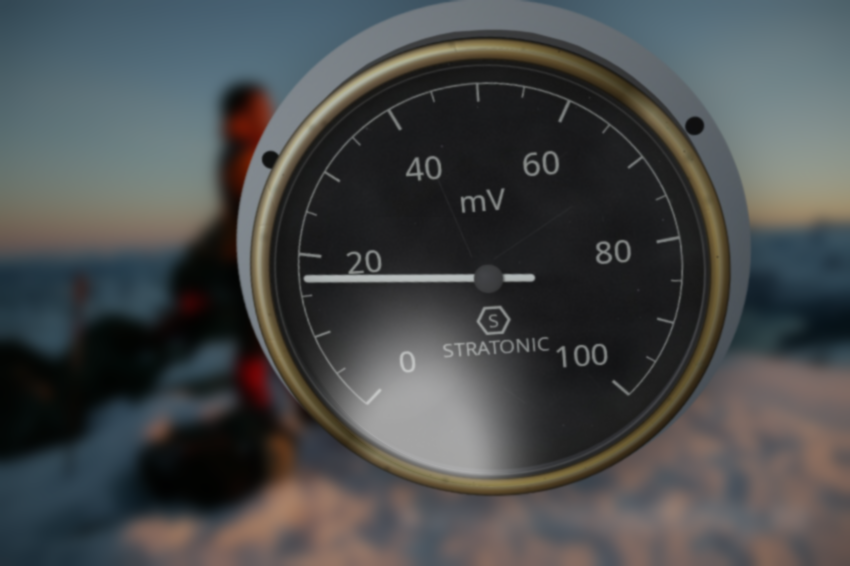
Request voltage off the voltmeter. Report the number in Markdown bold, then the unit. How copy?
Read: **17.5** mV
